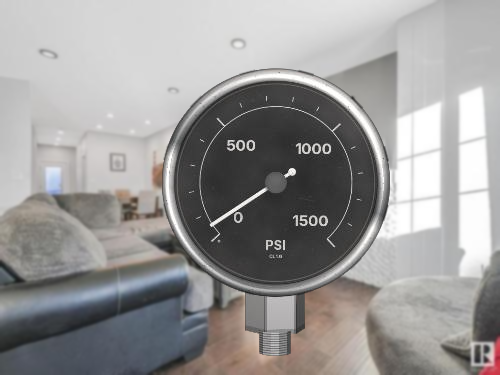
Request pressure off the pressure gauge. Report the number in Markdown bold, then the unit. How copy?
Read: **50** psi
